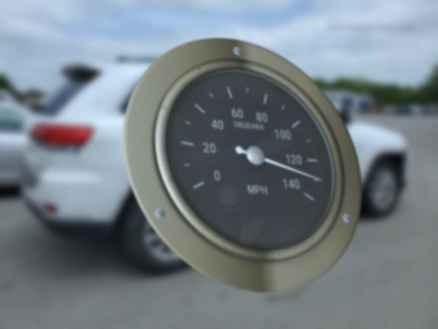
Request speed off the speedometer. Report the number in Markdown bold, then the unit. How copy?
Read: **130** mph
